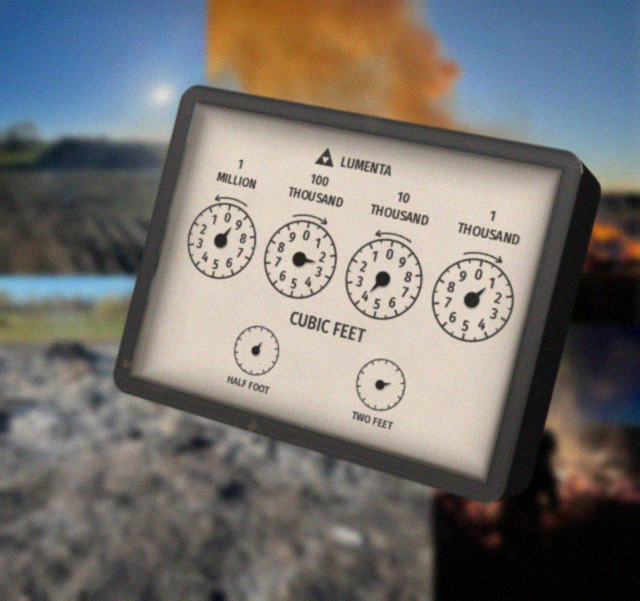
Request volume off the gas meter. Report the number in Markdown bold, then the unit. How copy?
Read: **924100** ft³
